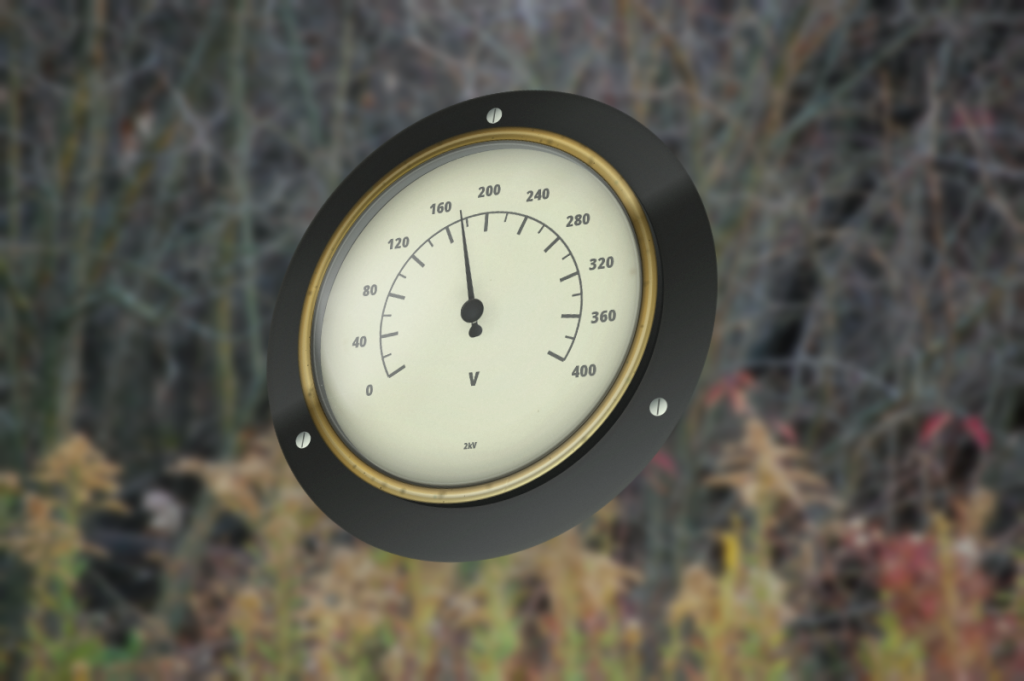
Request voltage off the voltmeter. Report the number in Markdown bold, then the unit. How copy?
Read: **180** V
